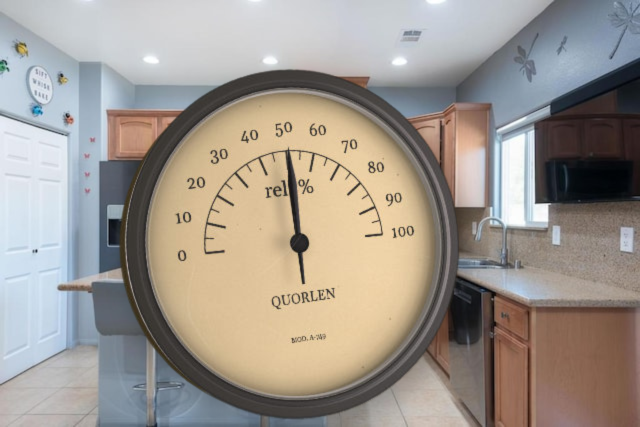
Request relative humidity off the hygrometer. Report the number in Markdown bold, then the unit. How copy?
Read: **50** %
